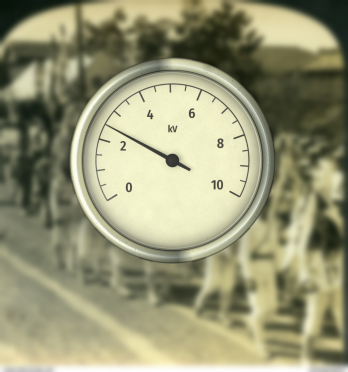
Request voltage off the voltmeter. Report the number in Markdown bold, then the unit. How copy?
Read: **2.5** kV
